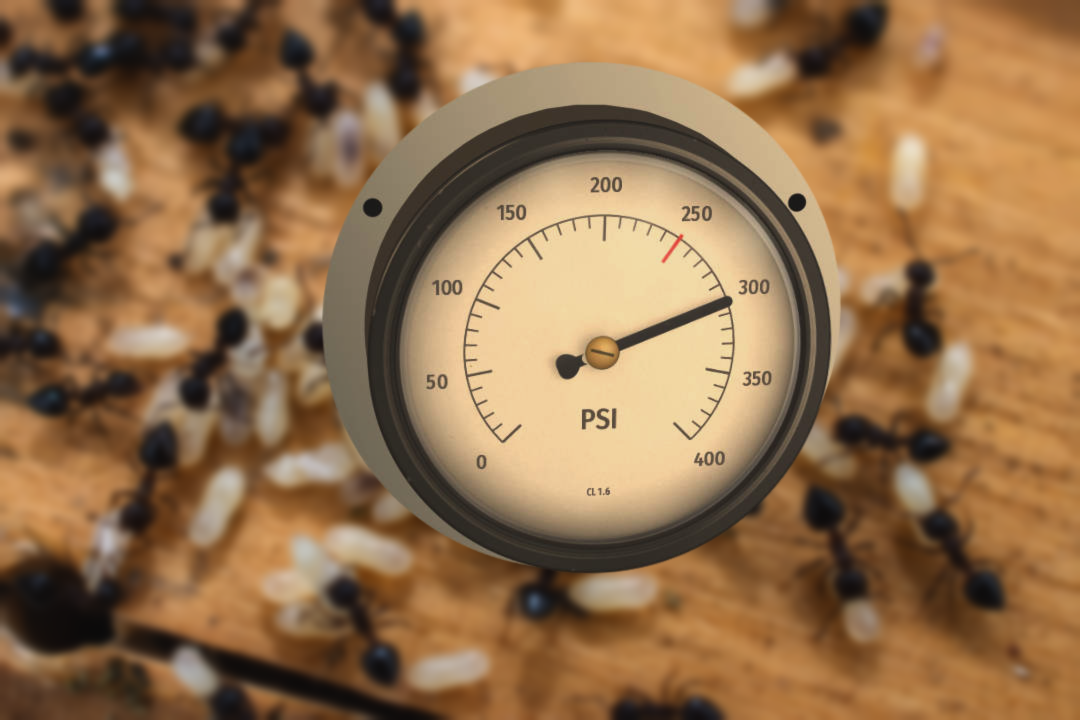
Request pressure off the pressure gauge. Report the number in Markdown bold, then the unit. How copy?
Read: **300** psi
